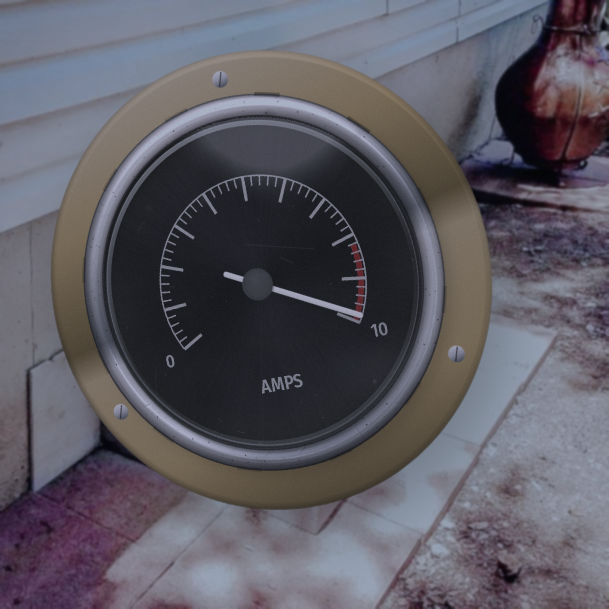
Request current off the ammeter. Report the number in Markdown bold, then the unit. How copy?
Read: **9.8** A
